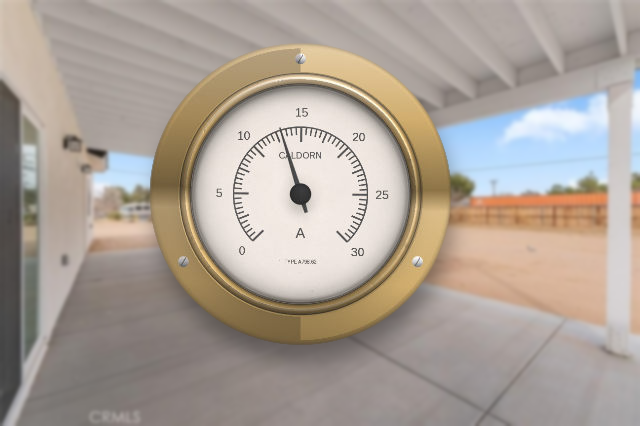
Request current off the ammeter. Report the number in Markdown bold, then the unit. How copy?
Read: **13** A
